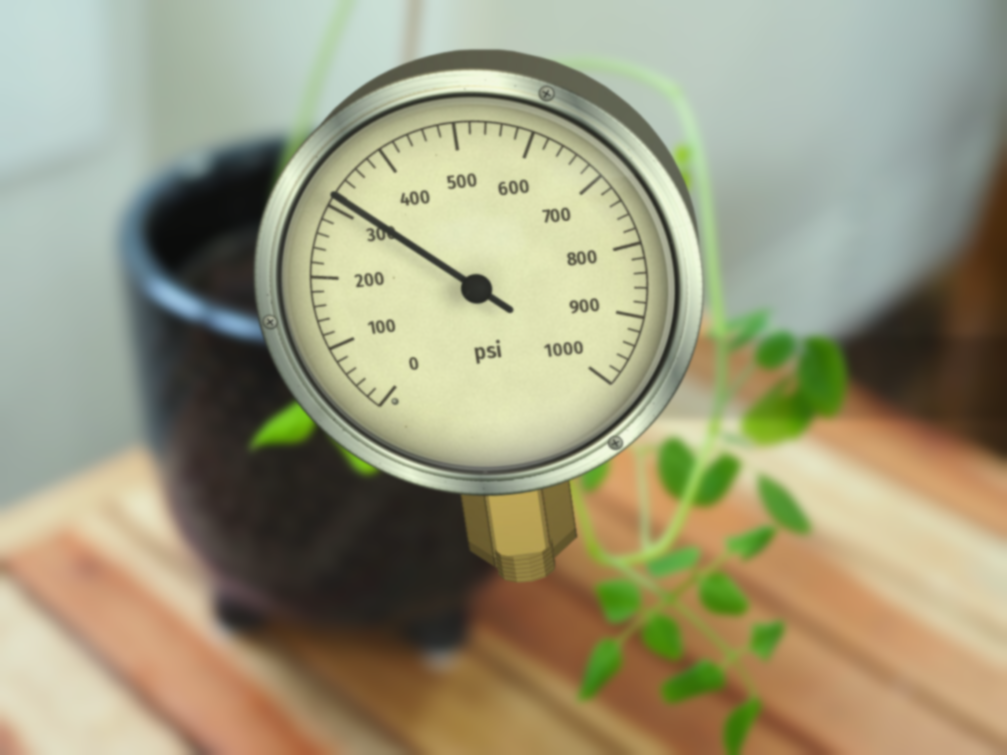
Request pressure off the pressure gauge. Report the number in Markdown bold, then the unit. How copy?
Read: **320** psi
